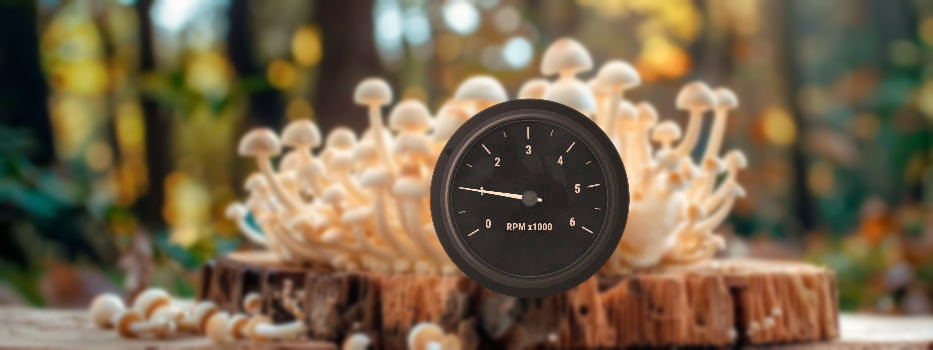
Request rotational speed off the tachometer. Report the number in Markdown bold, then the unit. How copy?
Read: **1000** rpm
